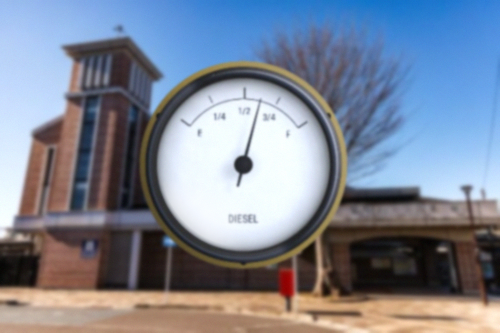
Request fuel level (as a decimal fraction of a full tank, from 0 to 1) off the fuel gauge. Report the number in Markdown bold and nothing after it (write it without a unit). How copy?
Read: **0.625**
